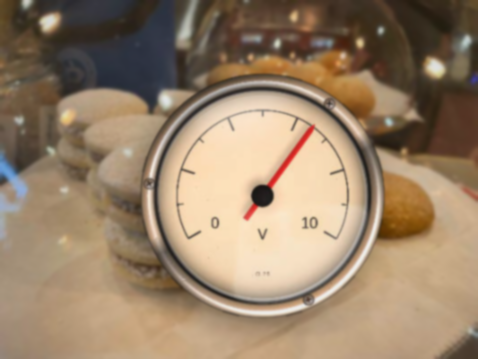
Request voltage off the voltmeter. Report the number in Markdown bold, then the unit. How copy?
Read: **6.5** V
